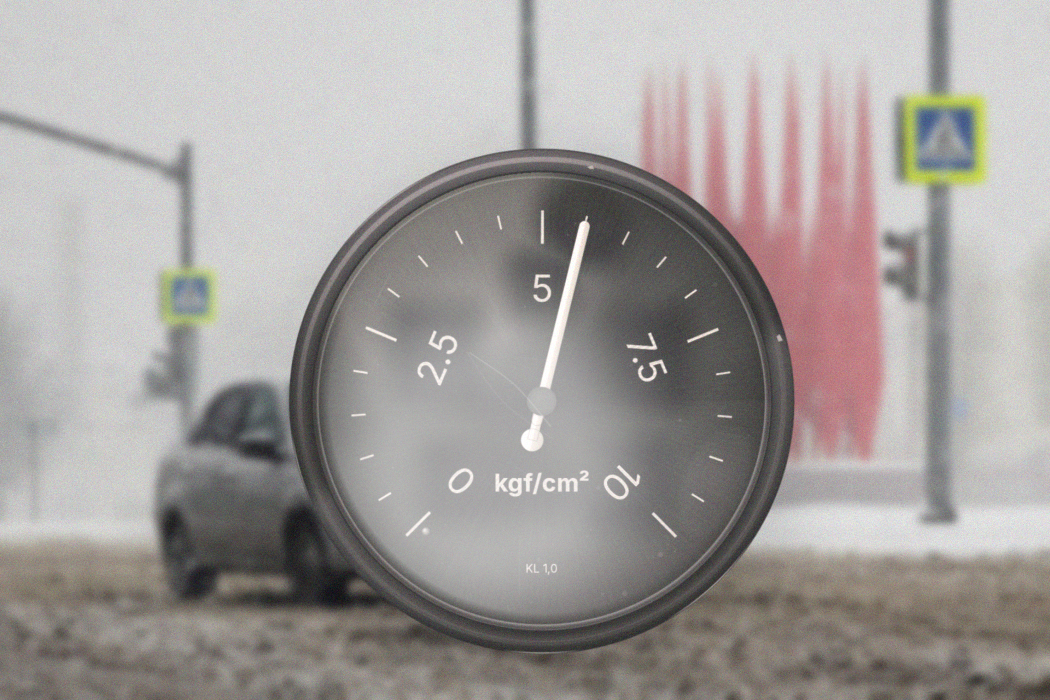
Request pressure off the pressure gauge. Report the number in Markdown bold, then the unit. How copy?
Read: **5.5** kg/cm²
